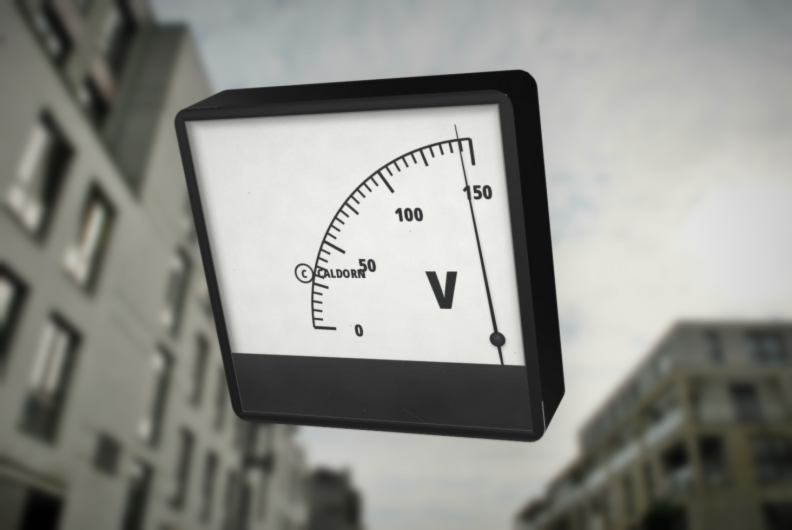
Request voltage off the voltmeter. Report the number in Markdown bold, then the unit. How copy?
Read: **145** V
